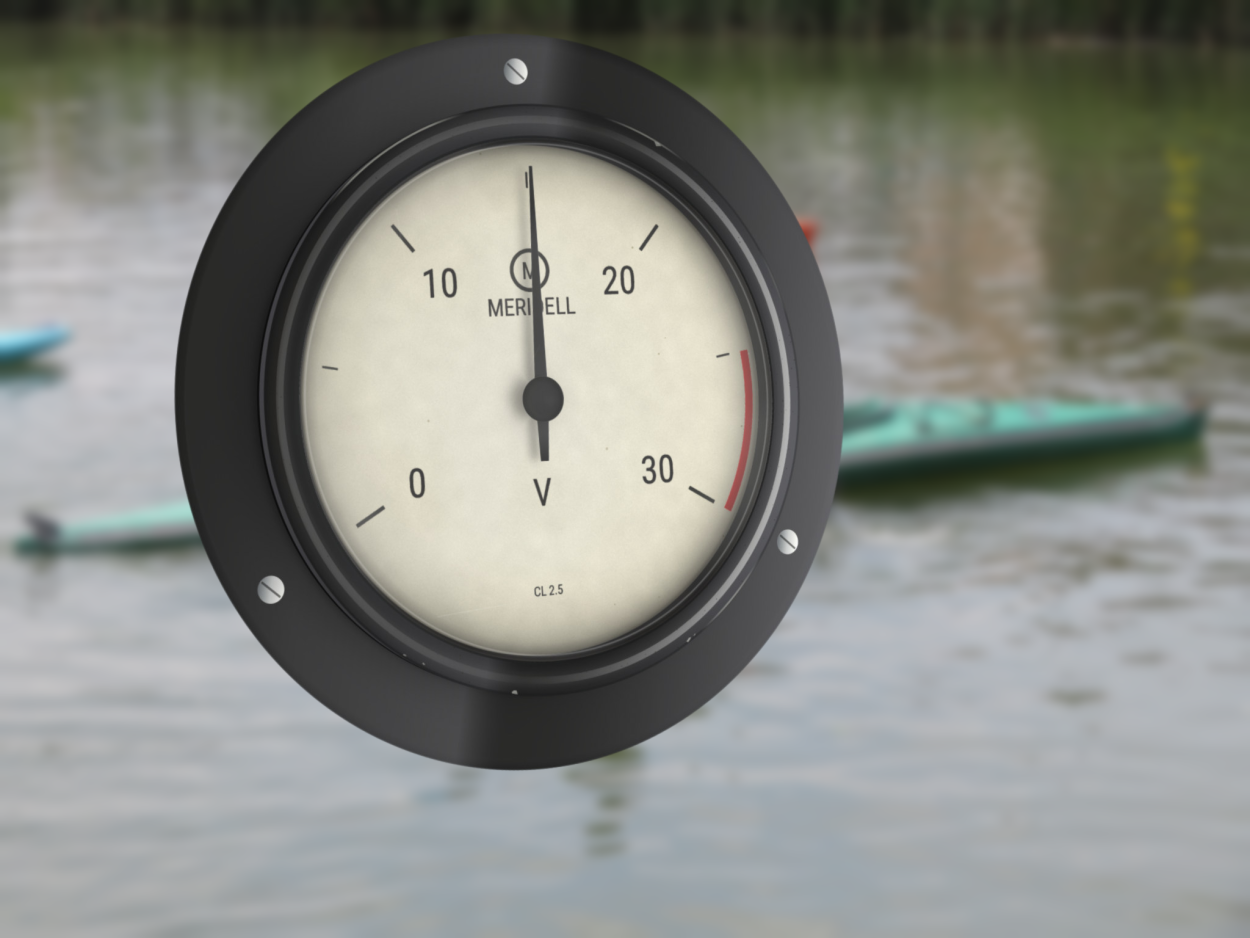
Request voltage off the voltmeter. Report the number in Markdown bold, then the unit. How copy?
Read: **15** V
